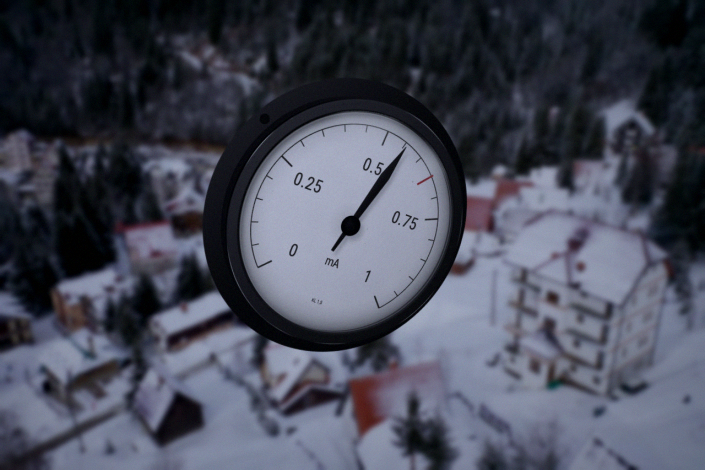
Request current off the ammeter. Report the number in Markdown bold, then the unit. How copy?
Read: **0.55** mA
